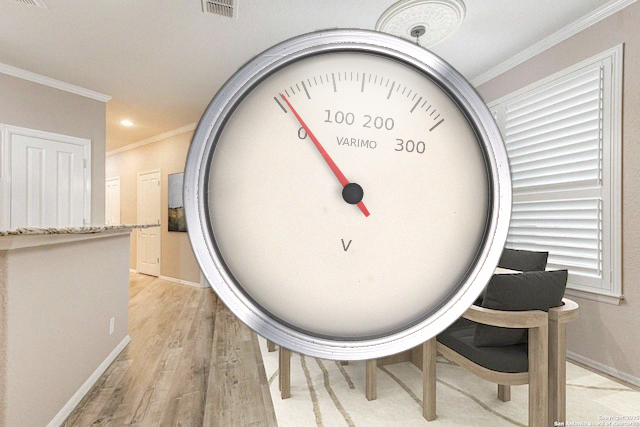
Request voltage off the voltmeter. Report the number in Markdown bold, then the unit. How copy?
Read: **10** V
